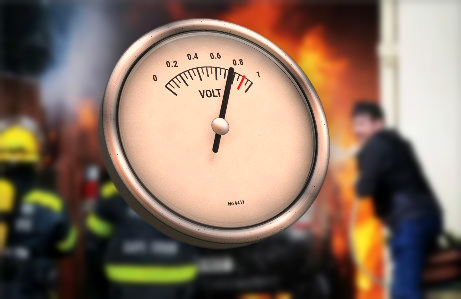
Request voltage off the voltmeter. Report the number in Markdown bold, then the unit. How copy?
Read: **0.75** V
